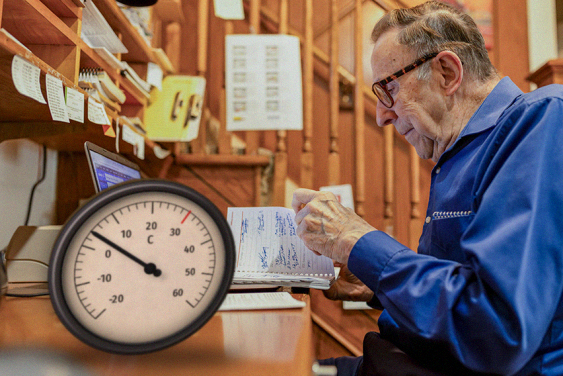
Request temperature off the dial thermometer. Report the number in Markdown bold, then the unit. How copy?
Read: **4** °C
